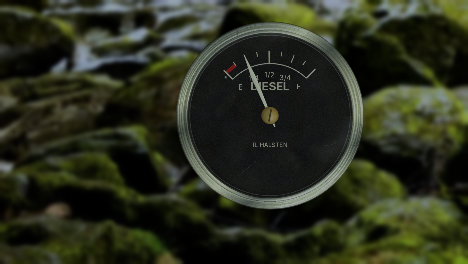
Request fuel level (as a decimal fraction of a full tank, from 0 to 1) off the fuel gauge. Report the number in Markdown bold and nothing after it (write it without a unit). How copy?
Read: **0.25**
